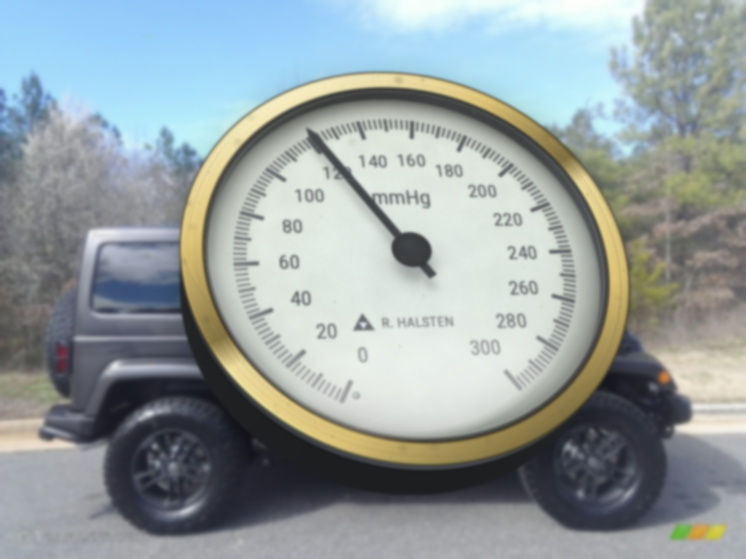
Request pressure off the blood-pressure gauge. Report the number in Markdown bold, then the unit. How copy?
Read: **120** mmHg
